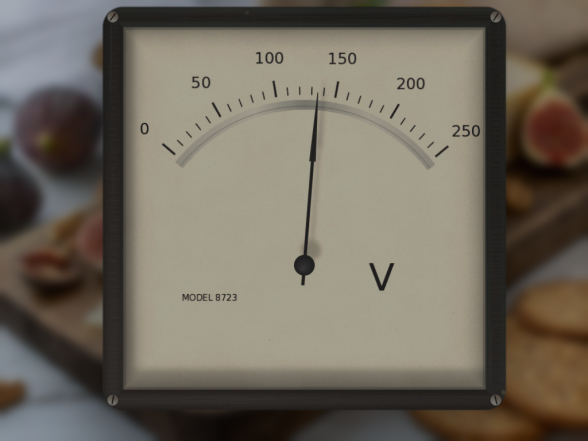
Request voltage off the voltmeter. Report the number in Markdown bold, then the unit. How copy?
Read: **135** V
